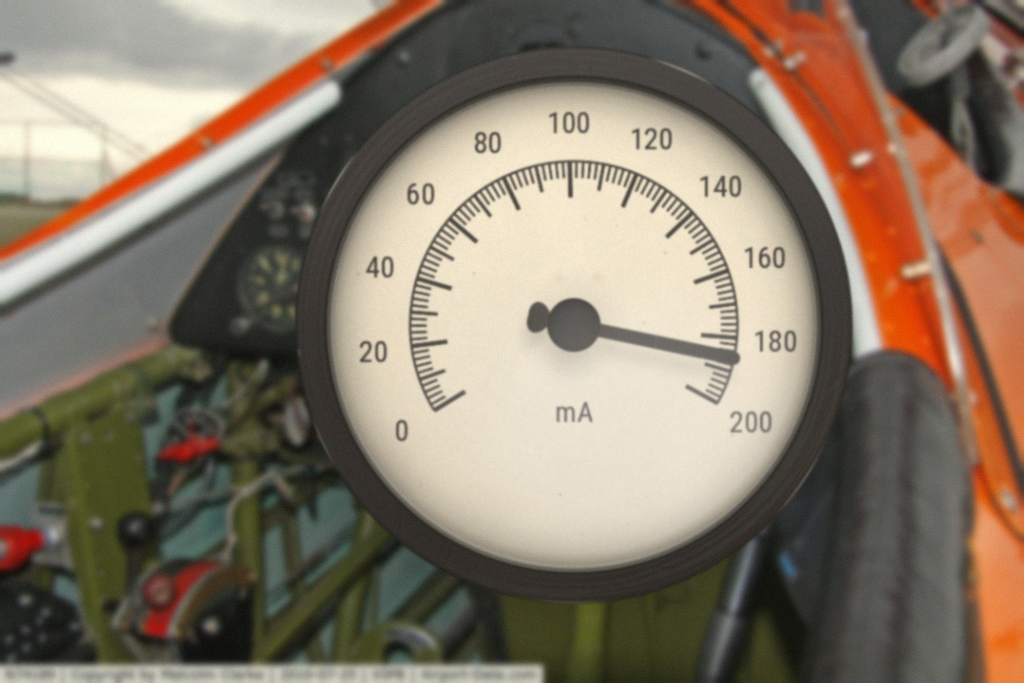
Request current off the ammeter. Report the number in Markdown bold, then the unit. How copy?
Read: **186** mA
